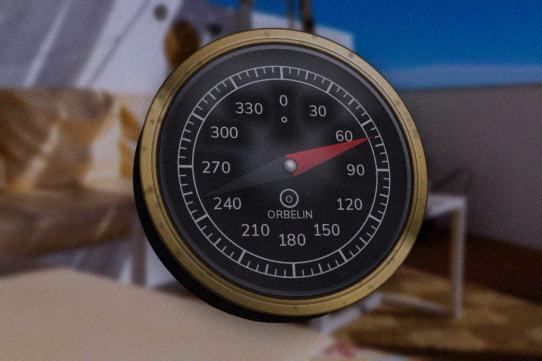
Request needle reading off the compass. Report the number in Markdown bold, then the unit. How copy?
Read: **70** °
